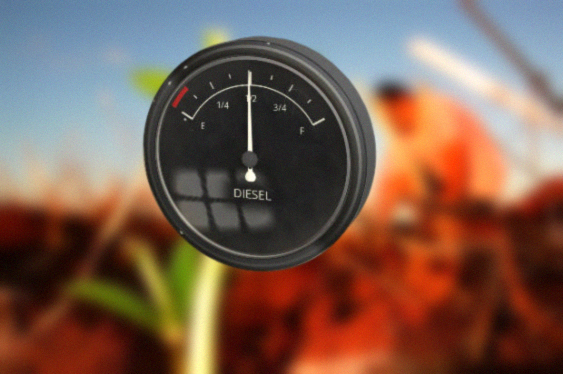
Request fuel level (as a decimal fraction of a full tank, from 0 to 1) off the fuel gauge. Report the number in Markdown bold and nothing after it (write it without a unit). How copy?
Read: **0.5**
